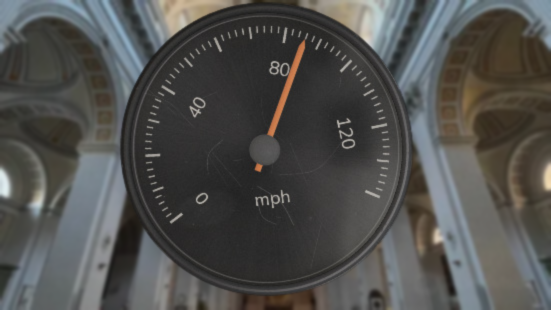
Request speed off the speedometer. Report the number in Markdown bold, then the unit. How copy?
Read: **86** mph
